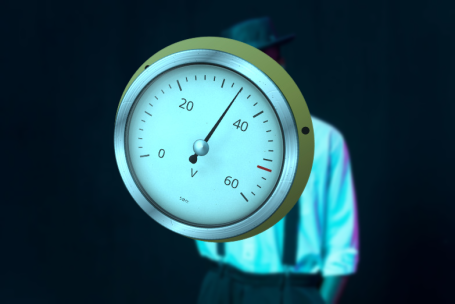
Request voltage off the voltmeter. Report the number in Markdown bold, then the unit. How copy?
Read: **34** V
